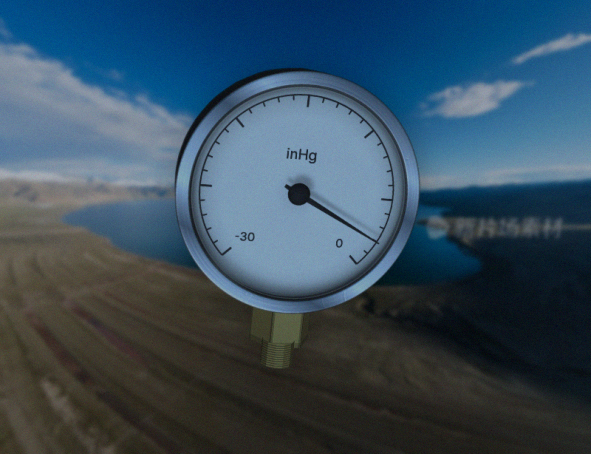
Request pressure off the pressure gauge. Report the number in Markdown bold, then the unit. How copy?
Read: **-2** inHg
